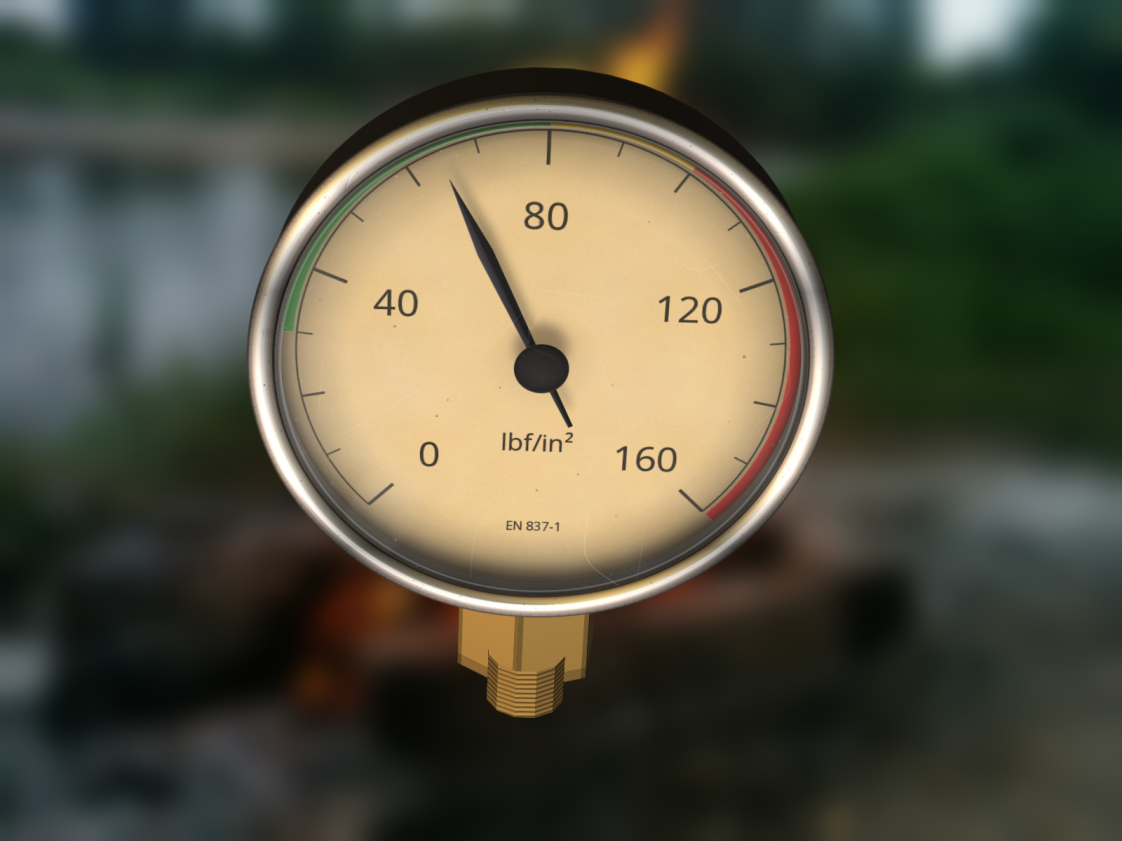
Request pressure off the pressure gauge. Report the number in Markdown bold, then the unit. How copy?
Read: **65** psi
